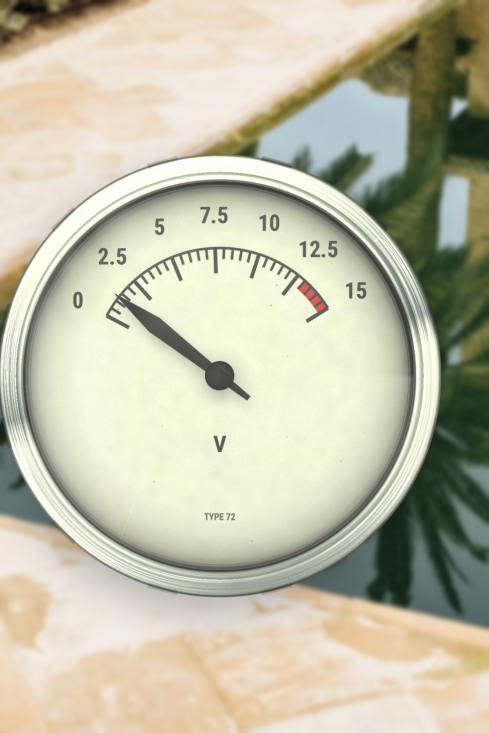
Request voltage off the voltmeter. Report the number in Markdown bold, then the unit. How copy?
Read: **1.25** V
